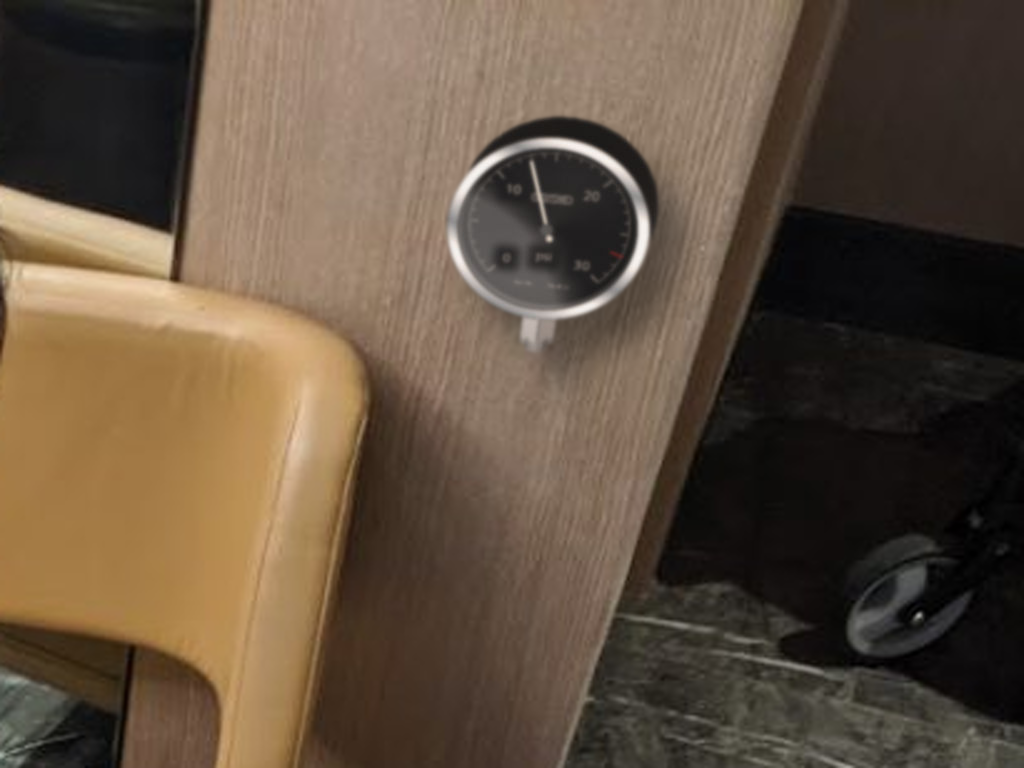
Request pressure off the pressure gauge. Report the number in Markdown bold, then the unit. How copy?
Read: **13** psi
